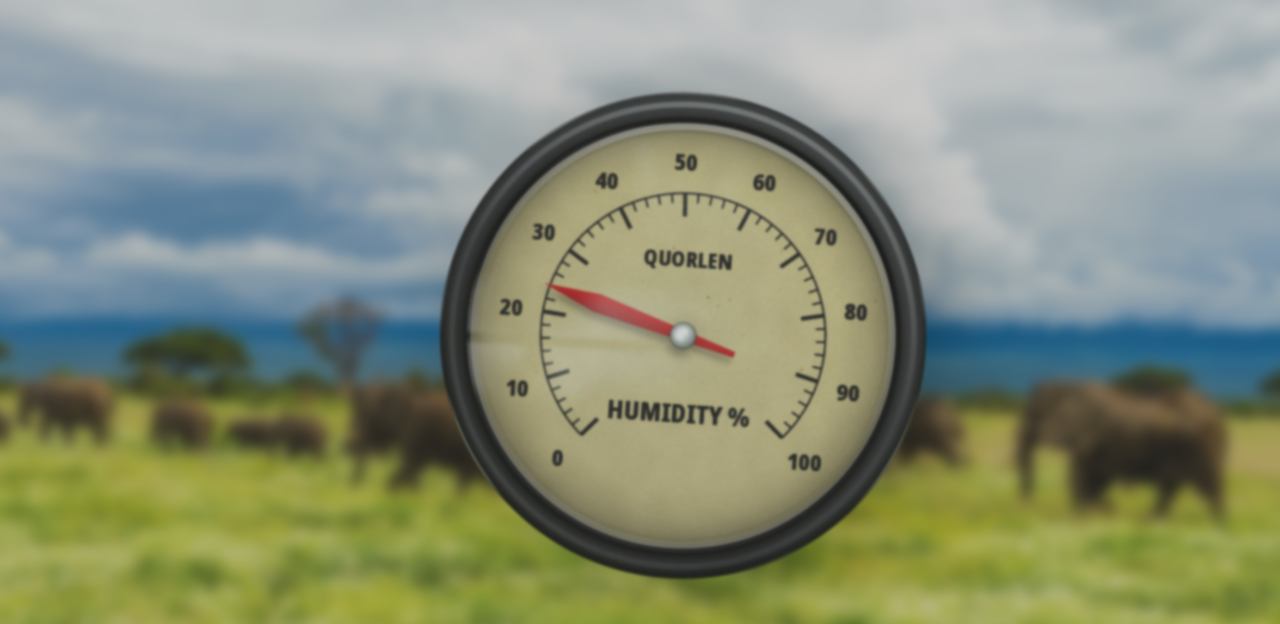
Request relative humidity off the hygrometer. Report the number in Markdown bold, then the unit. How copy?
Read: **24** %
